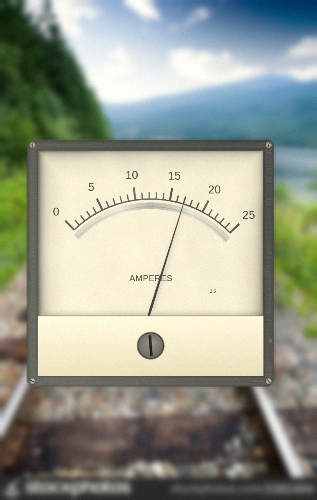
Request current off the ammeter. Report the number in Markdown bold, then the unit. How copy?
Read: **17** A
